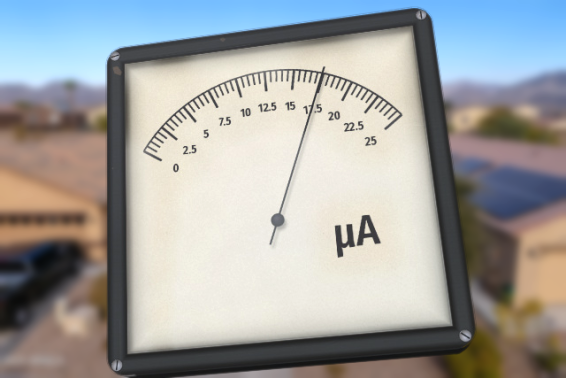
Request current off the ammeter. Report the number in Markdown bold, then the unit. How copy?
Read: **17.5** µA
